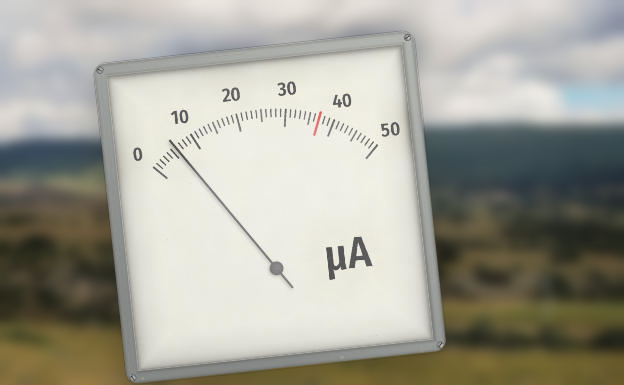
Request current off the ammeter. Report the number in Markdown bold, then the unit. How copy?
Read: **6** µA
